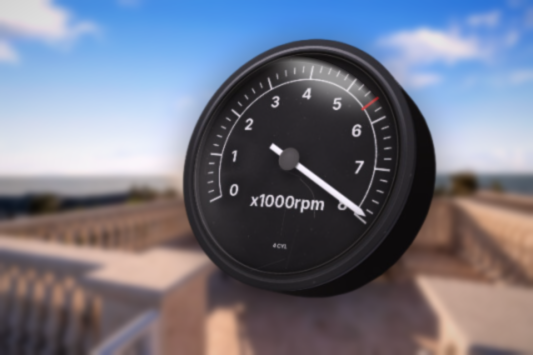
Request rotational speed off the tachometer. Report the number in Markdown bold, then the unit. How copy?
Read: **7900** rpm
